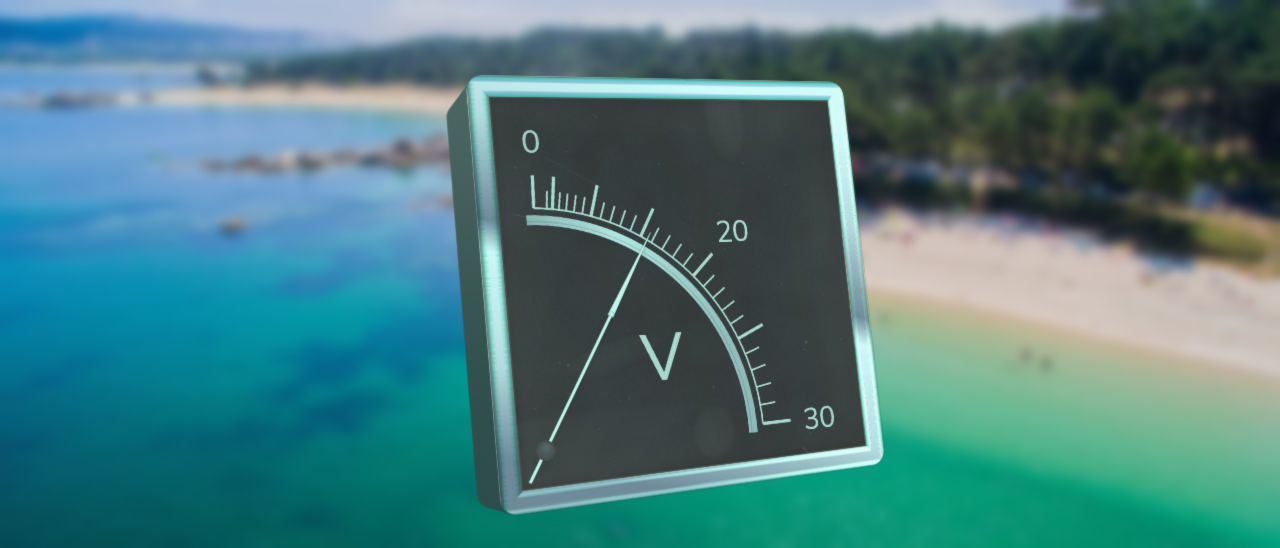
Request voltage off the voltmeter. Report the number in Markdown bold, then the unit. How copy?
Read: **15.5** V
